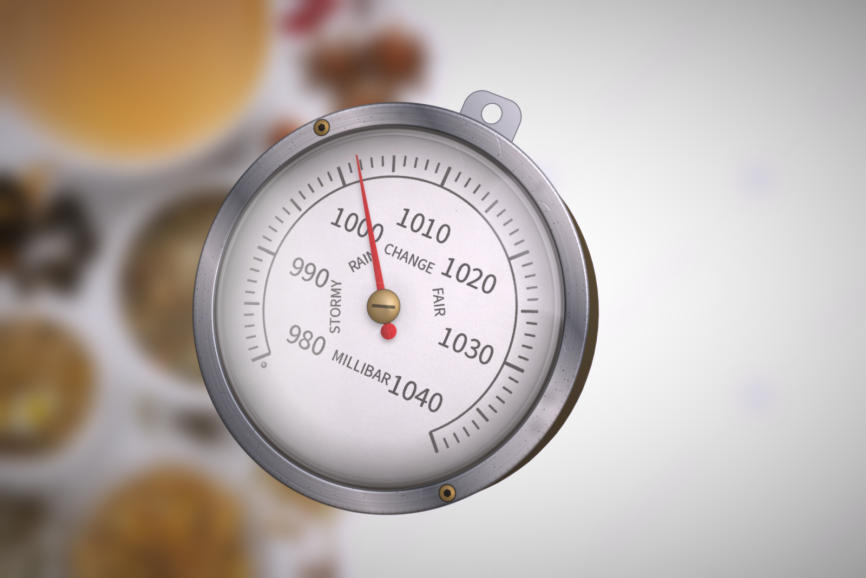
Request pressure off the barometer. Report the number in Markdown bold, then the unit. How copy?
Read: **1002** mbar
